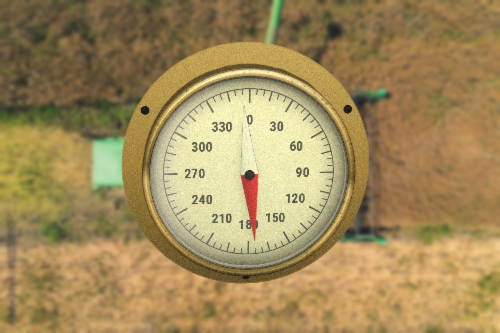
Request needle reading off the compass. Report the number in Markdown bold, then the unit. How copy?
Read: **175** °
